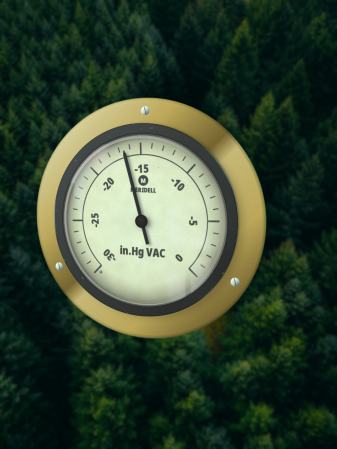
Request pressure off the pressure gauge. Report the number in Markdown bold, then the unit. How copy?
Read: **-16.5** inHg
